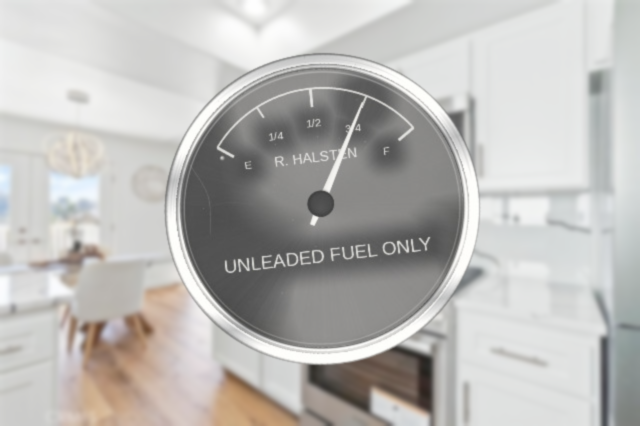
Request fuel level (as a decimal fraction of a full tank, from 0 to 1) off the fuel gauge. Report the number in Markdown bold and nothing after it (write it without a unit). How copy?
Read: **0.75**
